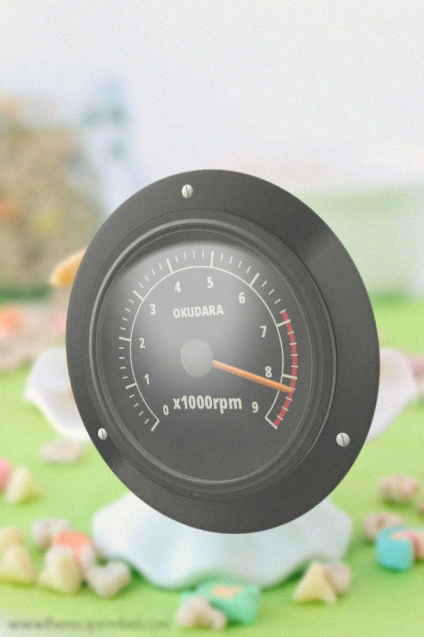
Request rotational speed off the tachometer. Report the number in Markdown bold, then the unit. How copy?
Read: **8200** rpm
